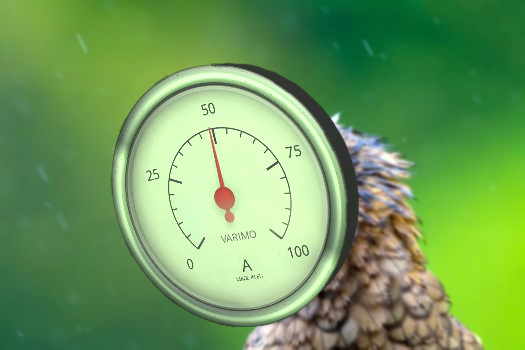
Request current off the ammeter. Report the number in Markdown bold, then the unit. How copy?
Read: **50** A
